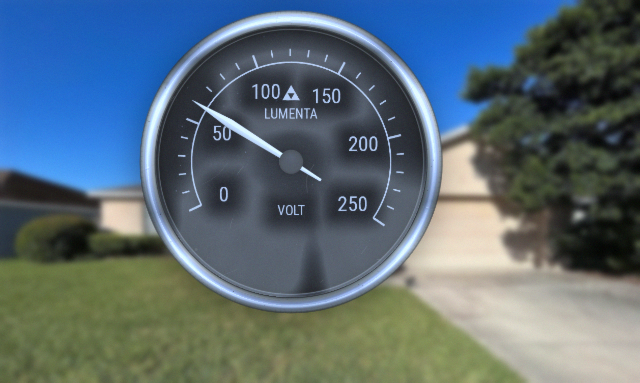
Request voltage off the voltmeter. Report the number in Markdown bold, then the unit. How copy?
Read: **60** V
